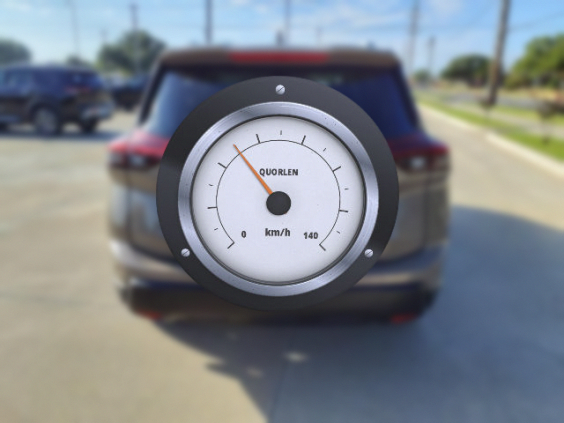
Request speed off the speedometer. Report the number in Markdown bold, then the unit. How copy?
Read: **50** km/h
